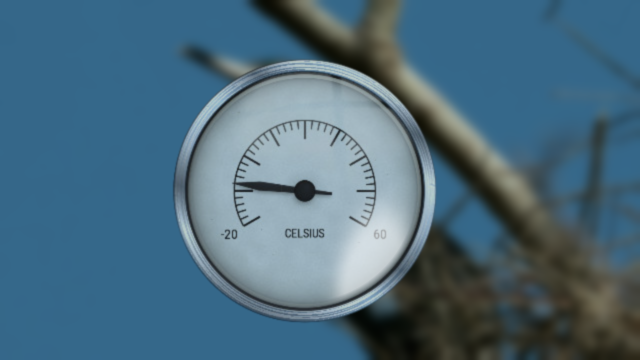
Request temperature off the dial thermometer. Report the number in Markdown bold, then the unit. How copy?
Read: **-8** °C
